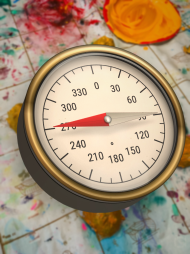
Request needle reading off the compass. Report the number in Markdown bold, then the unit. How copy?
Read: **270** °
